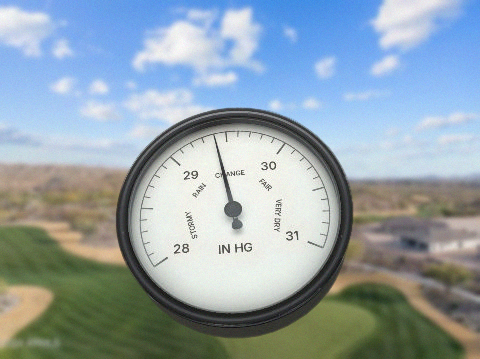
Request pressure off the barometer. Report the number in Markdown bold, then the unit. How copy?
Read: **29.4** inHg
